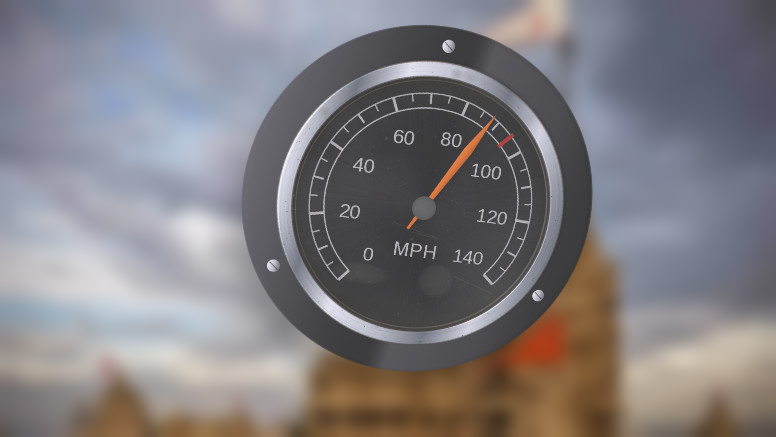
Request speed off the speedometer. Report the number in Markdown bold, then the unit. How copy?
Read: **87.5** mph
